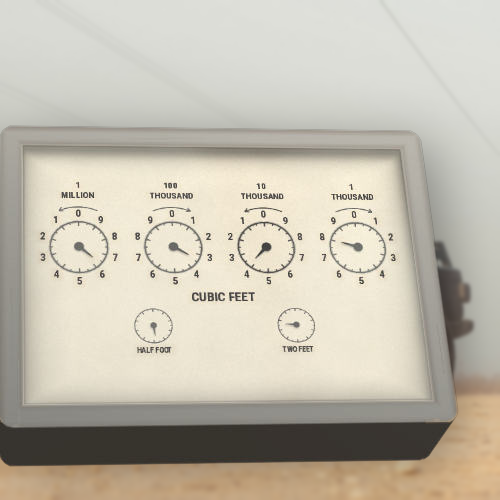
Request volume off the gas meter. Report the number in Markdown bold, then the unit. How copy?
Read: **633800** ft³
